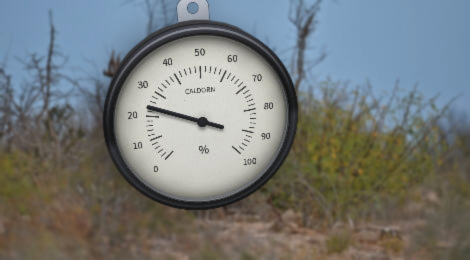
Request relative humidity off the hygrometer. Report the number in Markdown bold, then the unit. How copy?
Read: **24** %
